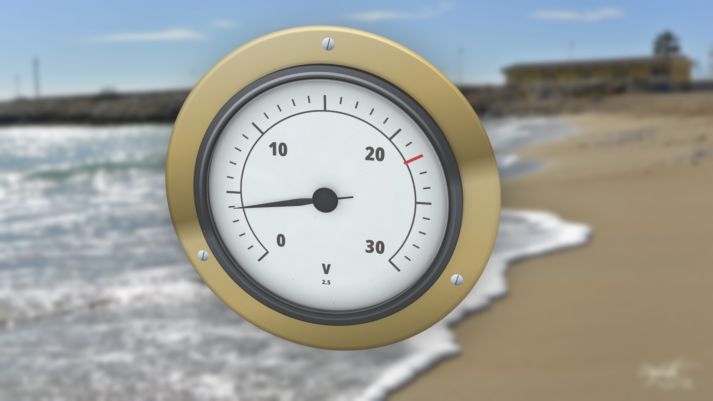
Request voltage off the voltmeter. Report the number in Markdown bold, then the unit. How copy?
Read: **4** V
